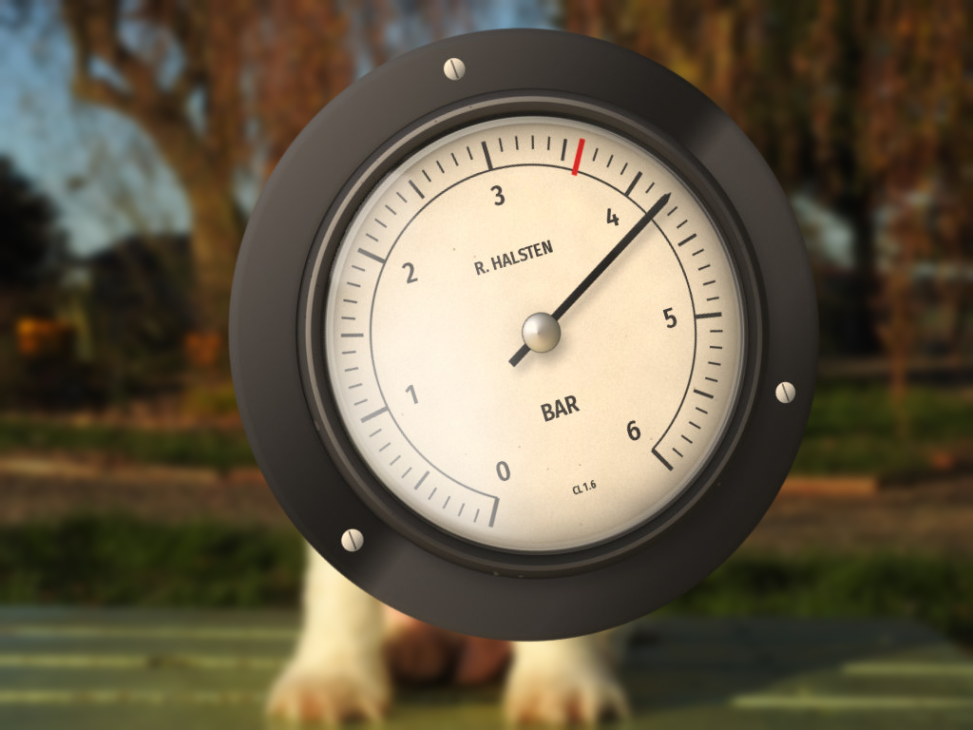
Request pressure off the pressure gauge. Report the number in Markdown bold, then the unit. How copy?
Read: **4.2** bar
